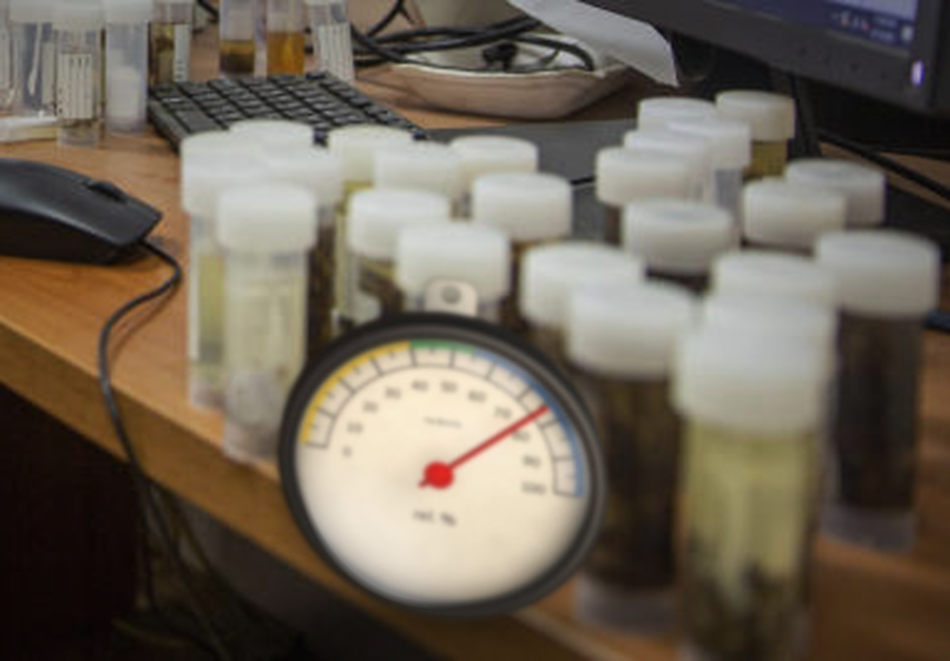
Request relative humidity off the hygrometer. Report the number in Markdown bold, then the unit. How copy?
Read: **75** %
